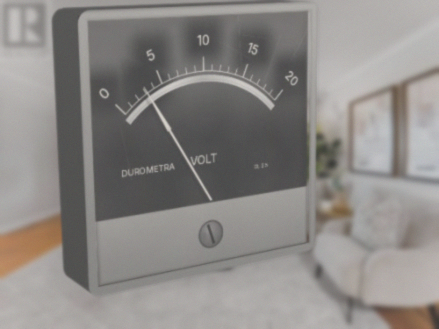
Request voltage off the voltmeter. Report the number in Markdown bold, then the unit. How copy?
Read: **3** V
